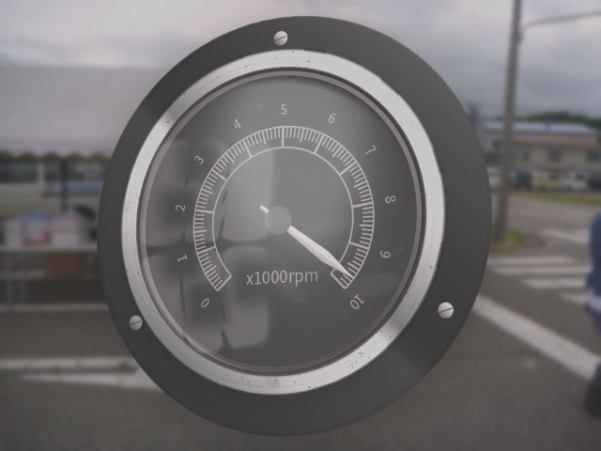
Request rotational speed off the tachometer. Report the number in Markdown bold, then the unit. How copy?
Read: **9700** rpm
